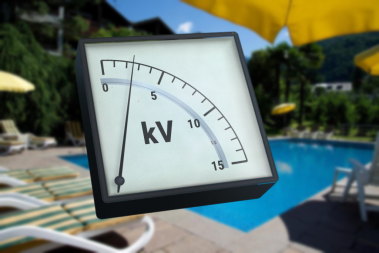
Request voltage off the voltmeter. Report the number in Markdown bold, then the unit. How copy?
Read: **2.5** kV
